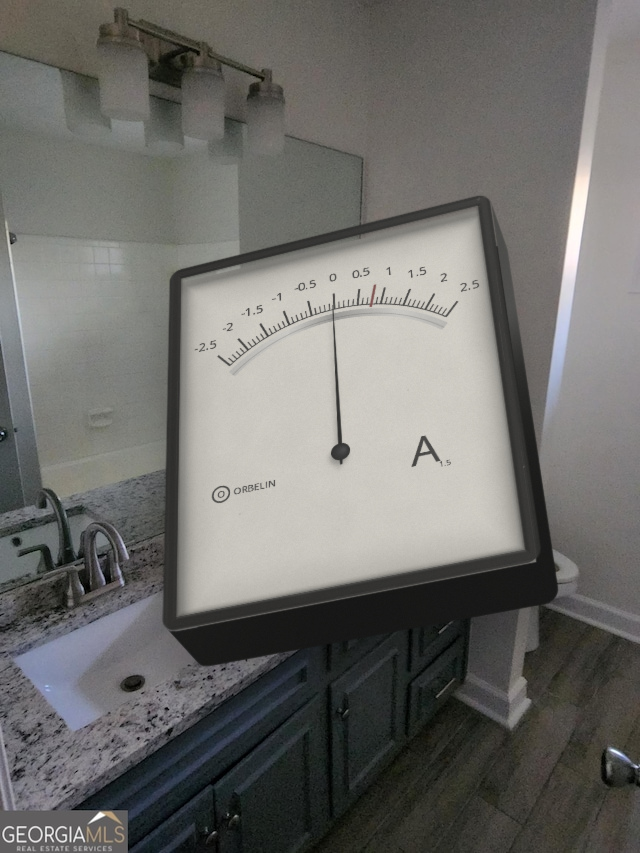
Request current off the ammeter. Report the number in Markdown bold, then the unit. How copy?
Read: **0** A
